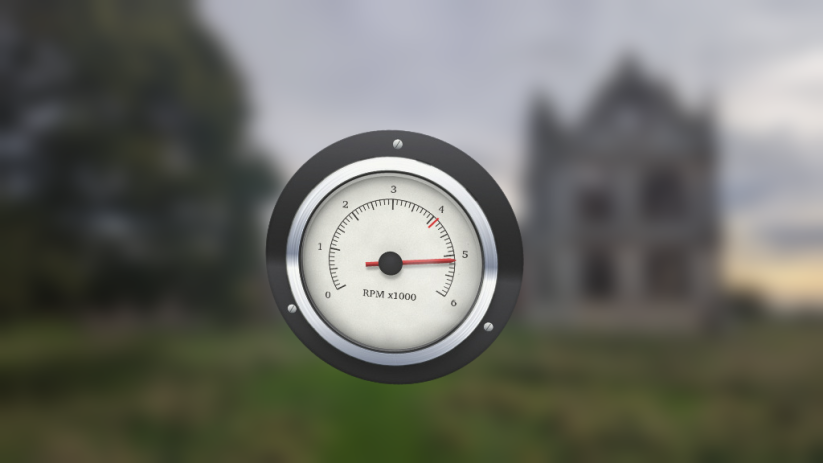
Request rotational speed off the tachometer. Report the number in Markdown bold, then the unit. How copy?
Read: **5100** rpm
